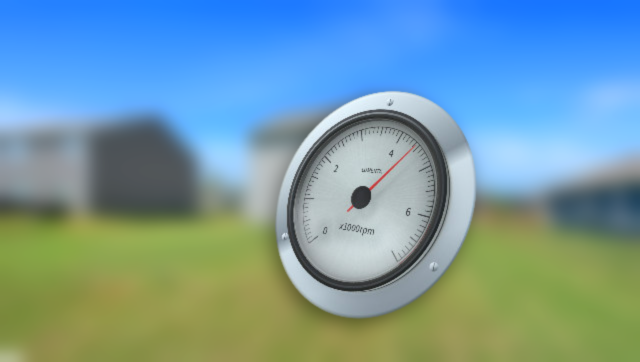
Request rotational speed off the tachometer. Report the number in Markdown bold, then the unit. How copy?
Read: **4500** rpm
